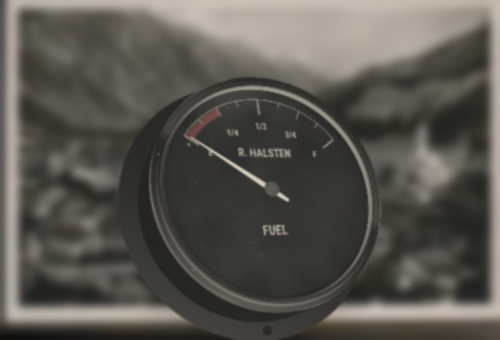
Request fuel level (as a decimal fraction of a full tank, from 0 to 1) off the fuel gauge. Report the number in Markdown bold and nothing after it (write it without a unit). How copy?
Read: **0**
